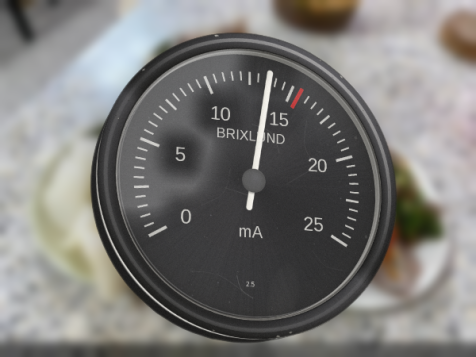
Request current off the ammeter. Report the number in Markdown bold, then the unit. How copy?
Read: **13.5** mA
